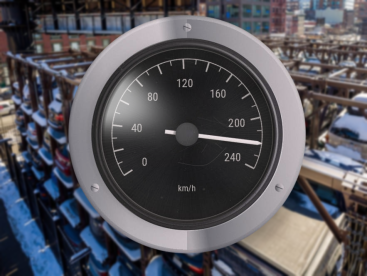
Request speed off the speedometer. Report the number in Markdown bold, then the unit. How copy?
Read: **220** km/h
